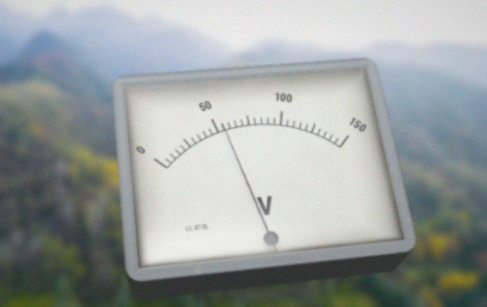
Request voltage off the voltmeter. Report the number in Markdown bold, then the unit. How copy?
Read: **55** V
